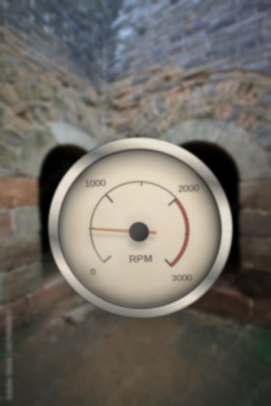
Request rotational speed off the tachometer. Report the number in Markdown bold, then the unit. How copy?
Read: **500** rpm
